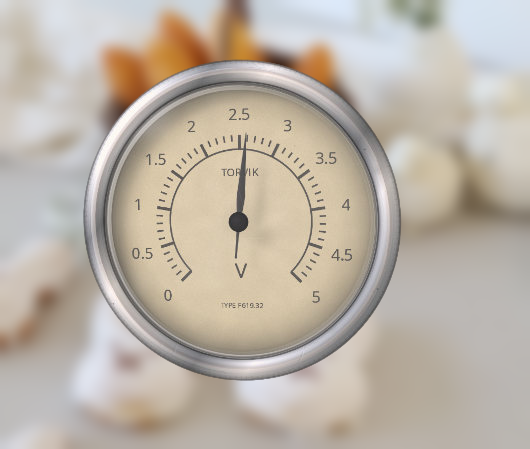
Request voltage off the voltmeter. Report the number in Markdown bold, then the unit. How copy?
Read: **2.6** V
